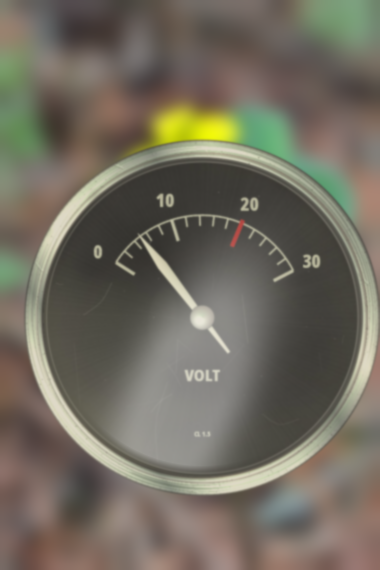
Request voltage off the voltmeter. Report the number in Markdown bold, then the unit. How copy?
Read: **5** V
